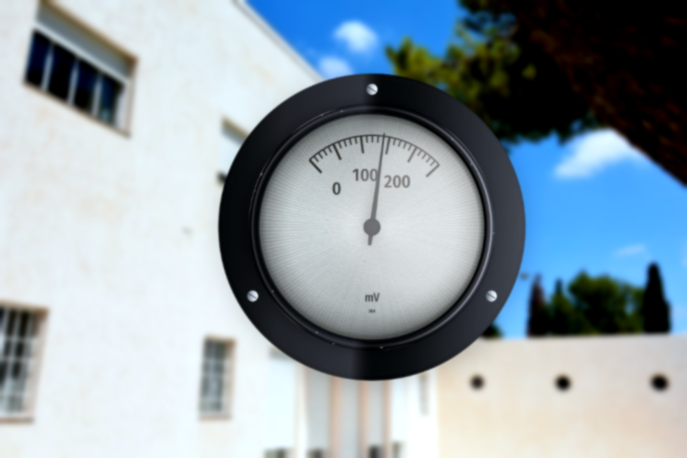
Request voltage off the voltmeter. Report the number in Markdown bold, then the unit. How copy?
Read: **140** mV
